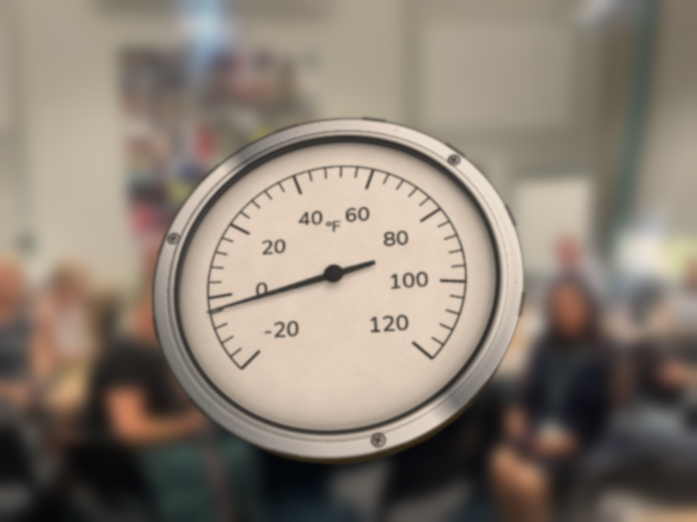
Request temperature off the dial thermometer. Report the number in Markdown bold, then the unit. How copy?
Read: **-4** °F
